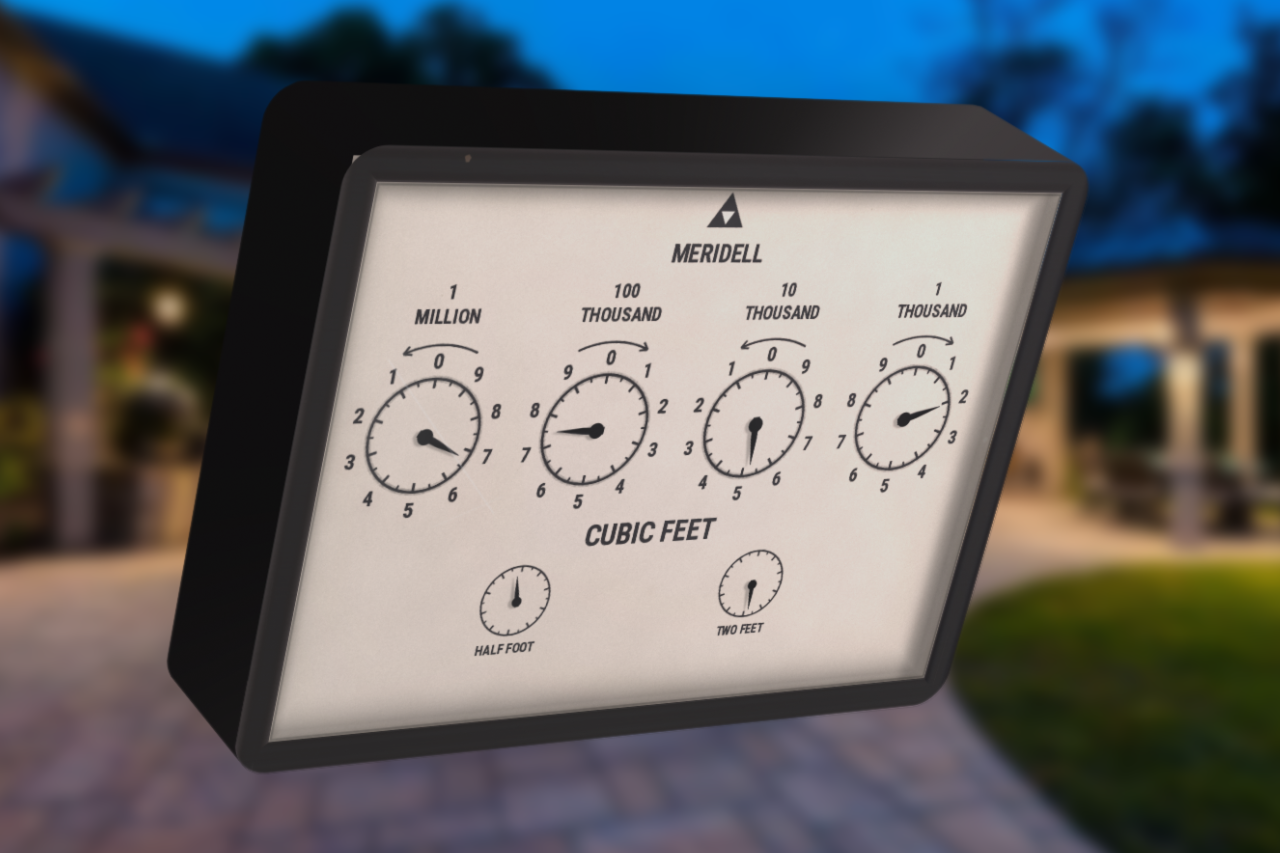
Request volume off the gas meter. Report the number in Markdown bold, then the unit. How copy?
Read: **675200** ft³
